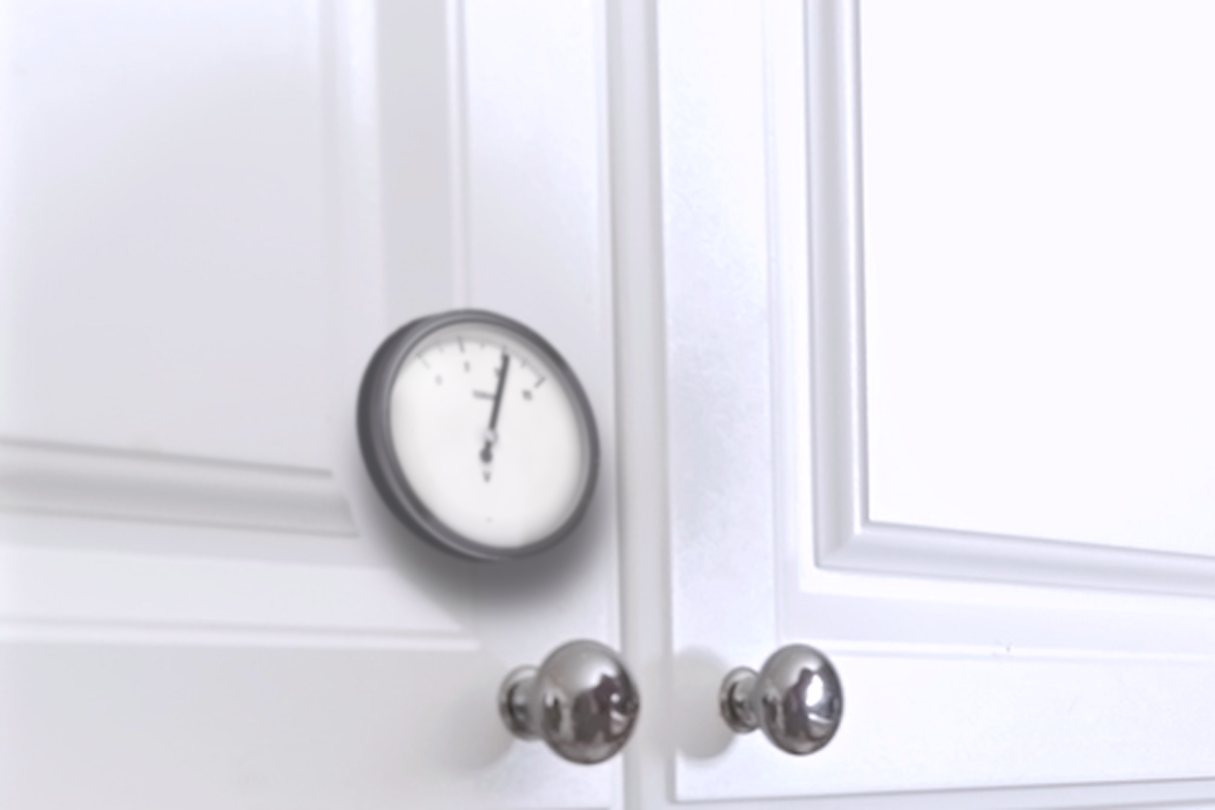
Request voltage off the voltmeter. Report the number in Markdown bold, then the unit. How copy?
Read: **10** V
